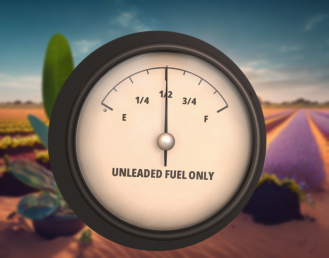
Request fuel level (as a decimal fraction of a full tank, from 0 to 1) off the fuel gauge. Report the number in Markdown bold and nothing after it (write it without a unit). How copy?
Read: **0.5**
